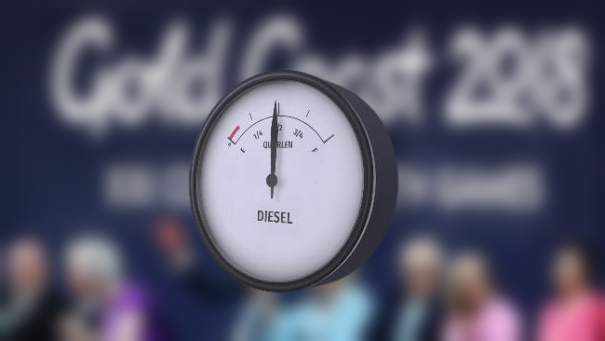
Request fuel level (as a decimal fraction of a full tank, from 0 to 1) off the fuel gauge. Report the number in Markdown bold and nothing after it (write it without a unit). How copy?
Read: **0.5**
